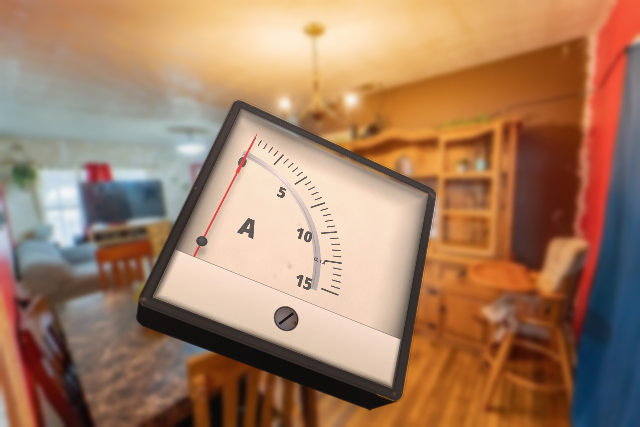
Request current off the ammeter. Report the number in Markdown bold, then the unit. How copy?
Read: **0** A
